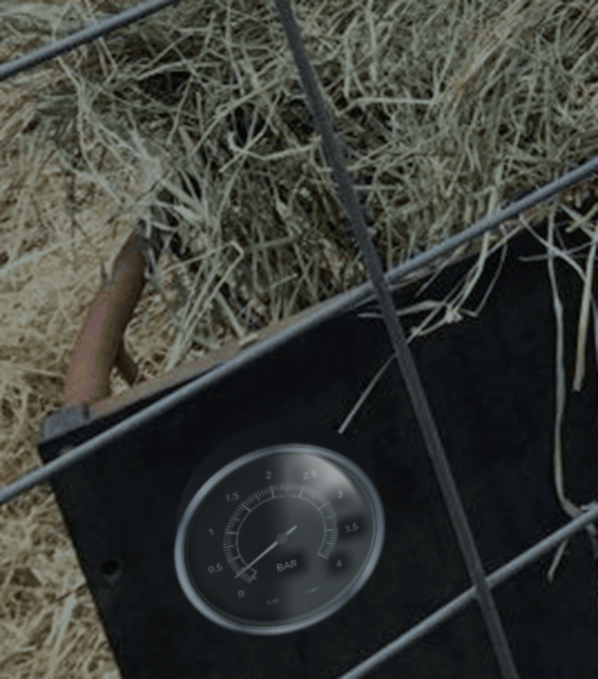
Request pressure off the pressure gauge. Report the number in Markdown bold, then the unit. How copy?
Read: **0.25** bar
